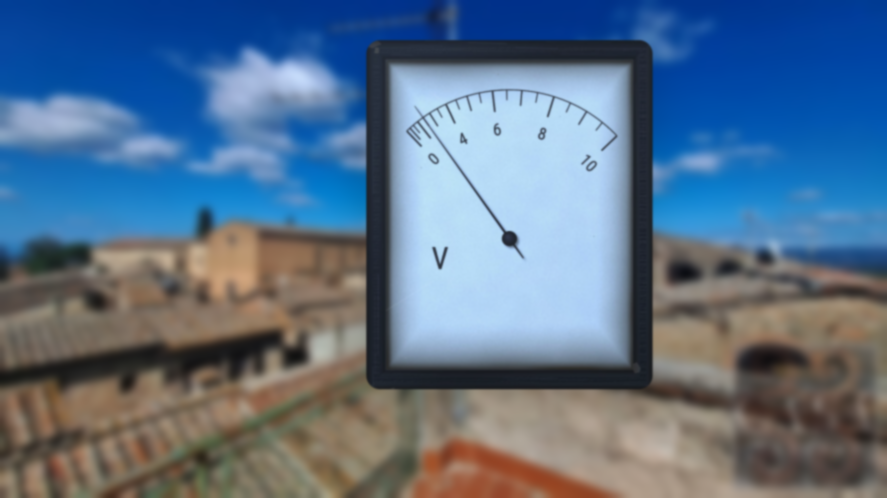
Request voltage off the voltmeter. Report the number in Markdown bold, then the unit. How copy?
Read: **2.5** V
